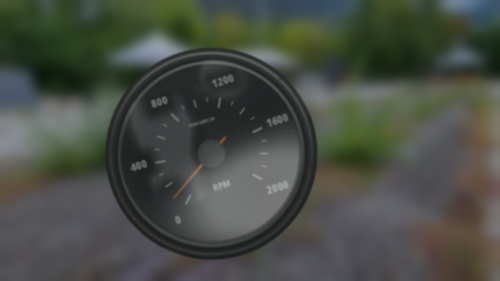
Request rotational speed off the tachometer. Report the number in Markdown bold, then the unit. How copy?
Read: **100** rpm
